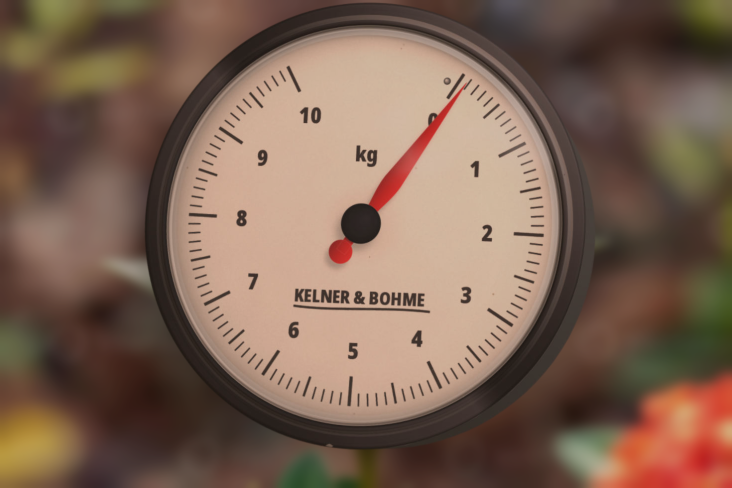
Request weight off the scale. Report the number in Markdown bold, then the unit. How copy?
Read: **0.1** kg
